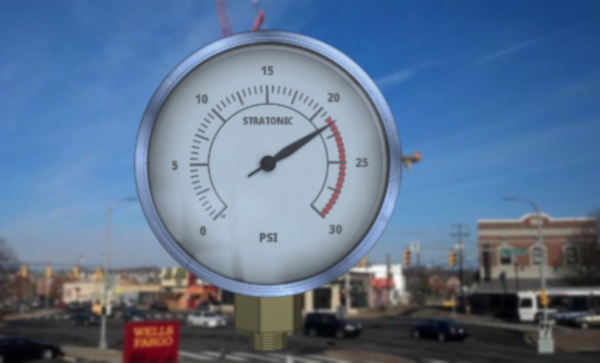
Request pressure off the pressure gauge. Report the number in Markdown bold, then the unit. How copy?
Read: **21.5** psi
